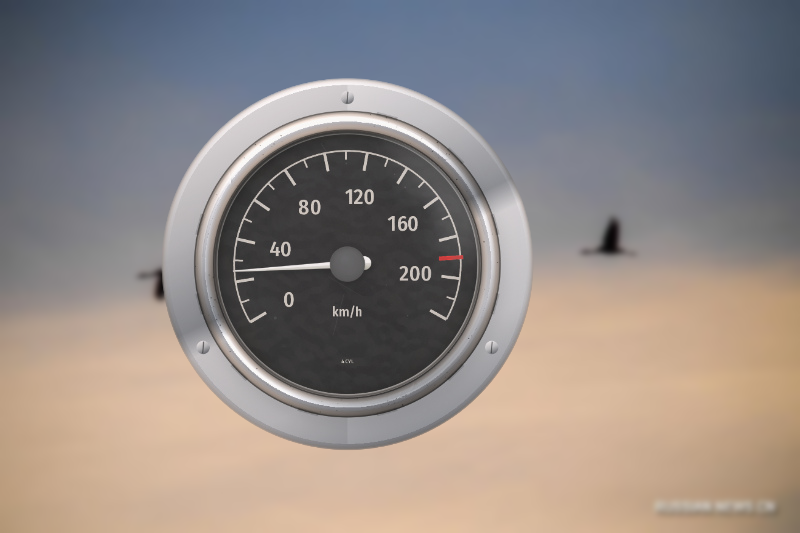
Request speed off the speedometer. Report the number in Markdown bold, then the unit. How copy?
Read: **25** km/h
